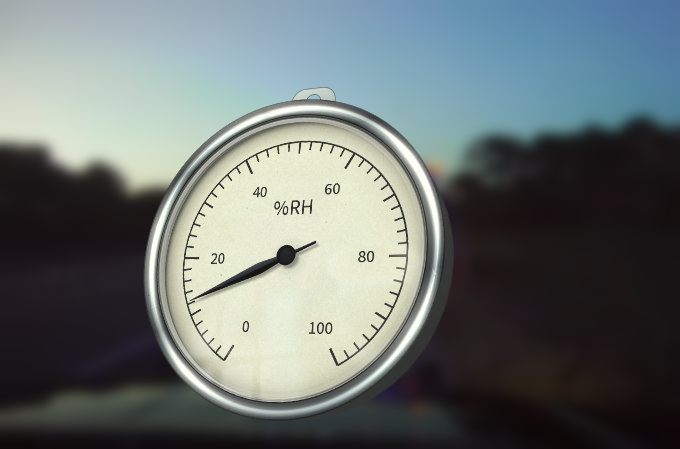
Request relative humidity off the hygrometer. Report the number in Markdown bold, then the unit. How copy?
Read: **12** %
